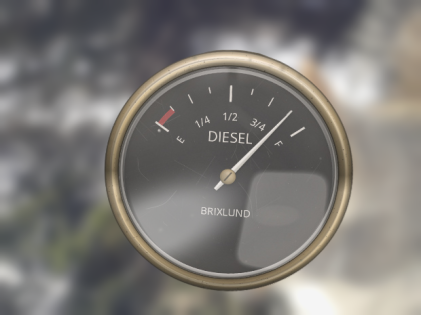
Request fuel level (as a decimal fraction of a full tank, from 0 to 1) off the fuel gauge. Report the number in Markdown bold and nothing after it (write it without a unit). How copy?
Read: **0.875**
